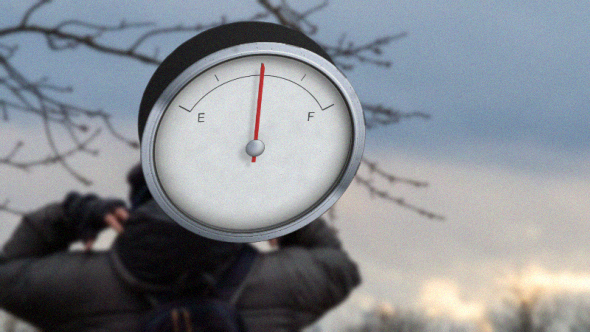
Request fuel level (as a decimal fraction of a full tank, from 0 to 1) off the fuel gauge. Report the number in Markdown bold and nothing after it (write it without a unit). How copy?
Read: **0.5**
